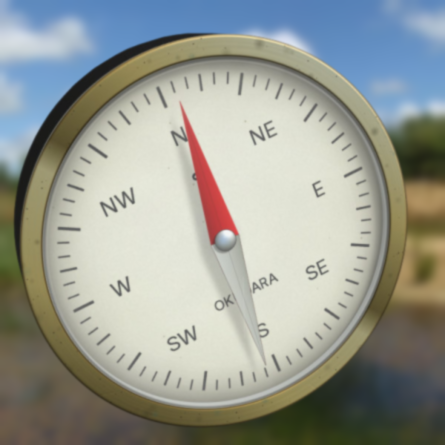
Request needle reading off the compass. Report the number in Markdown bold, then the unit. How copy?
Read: **5** °
